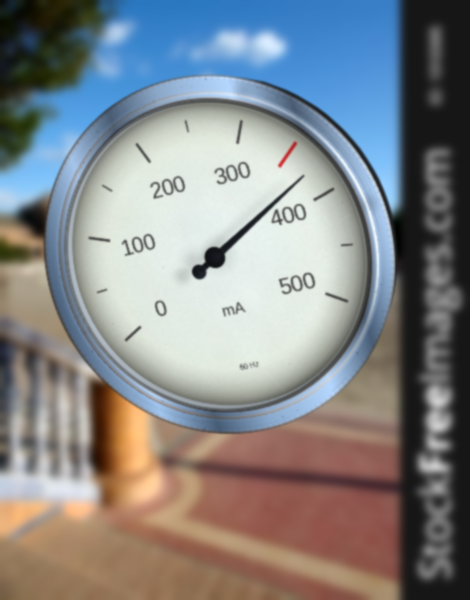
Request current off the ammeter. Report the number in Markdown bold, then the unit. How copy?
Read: **375** mA
